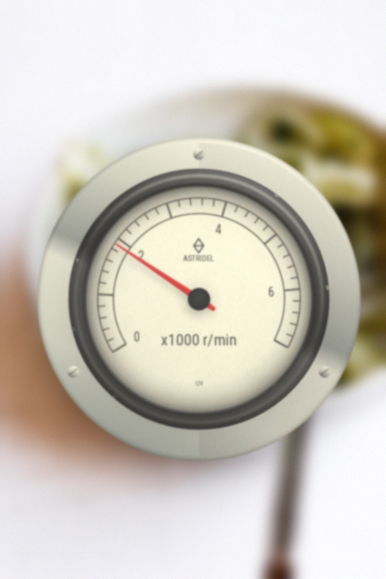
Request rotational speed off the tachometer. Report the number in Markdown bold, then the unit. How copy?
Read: **1900** rpm
